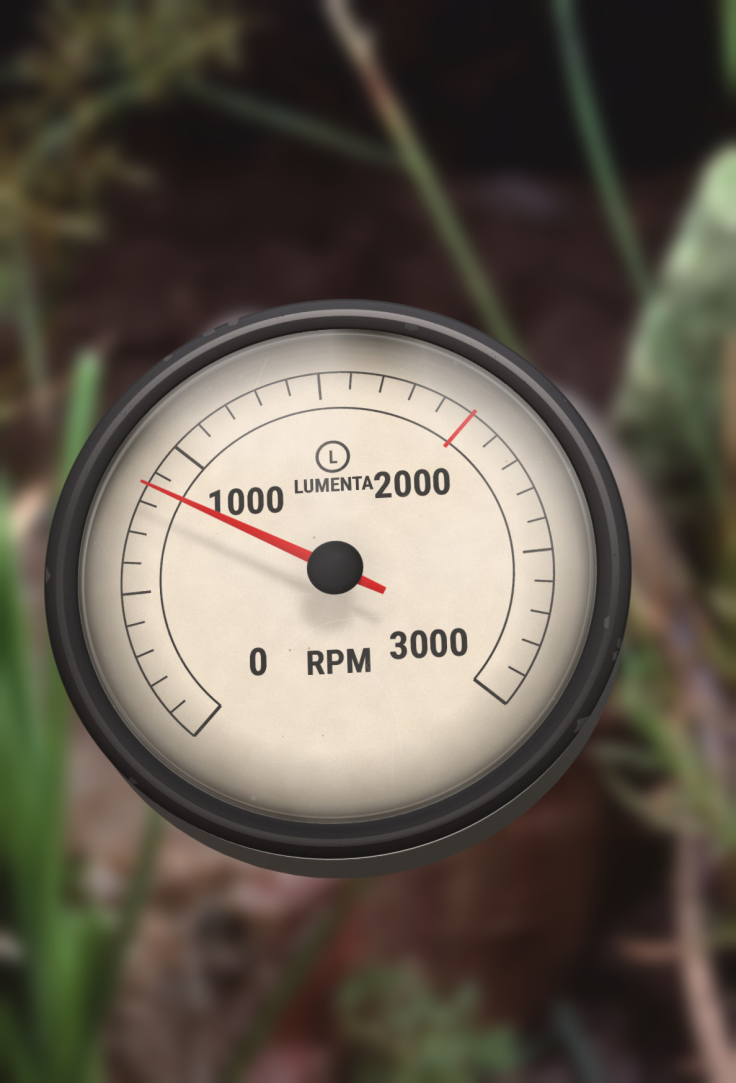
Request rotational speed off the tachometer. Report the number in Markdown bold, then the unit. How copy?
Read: **850** rpm
